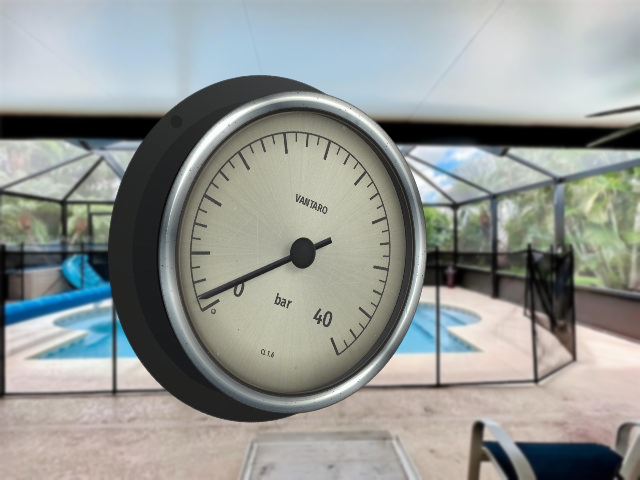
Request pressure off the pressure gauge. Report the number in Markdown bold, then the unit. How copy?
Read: **1** bar
